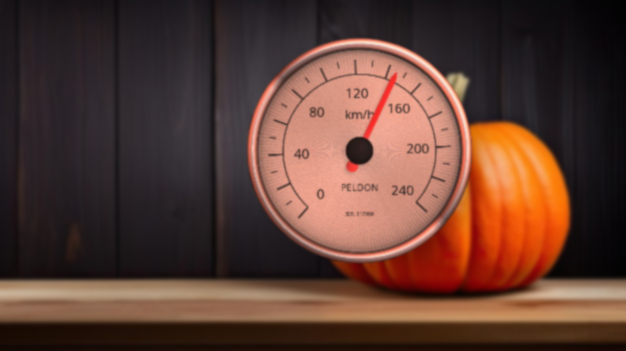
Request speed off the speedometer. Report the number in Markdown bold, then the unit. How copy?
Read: **145** km/h
